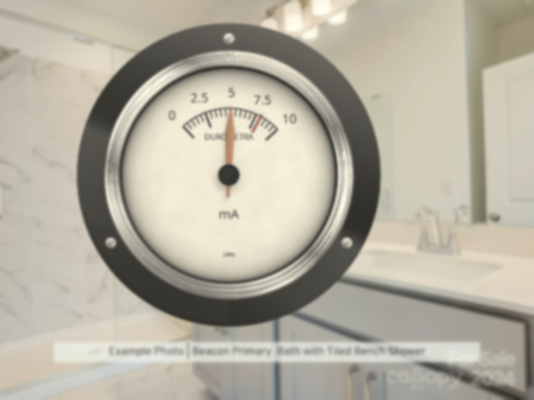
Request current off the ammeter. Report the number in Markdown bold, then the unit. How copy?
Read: **5** mA
